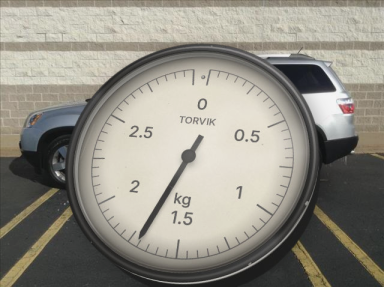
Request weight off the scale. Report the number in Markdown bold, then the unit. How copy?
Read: **1.7** kg
